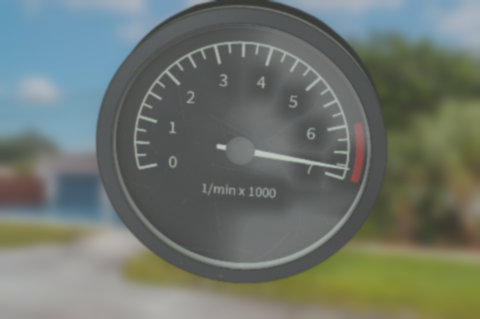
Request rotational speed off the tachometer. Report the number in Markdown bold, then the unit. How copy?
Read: **6750** rpm
